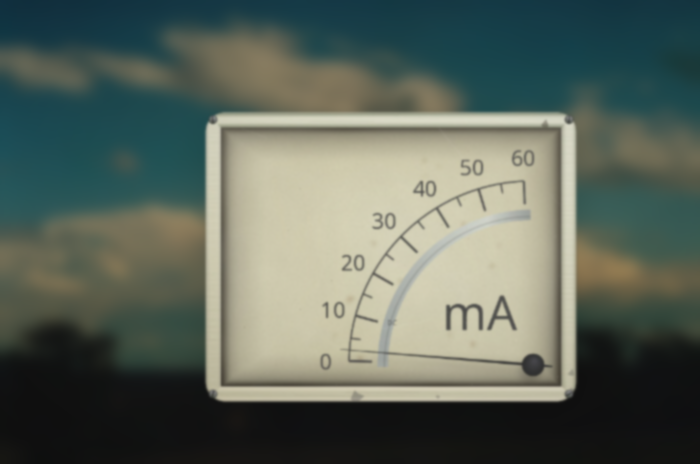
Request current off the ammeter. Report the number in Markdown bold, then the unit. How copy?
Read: **2.5** mA
